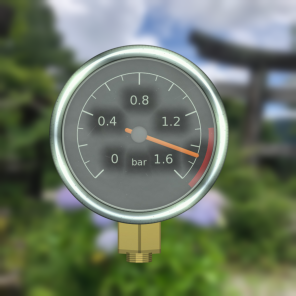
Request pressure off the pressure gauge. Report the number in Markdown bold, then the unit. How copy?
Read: **1.45** bar
